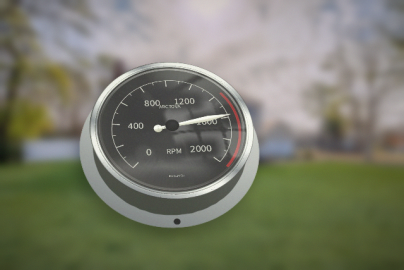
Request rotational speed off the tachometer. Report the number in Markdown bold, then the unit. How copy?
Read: **1600** rpm
